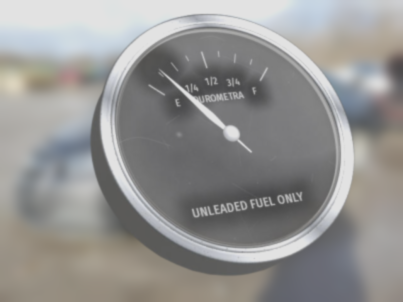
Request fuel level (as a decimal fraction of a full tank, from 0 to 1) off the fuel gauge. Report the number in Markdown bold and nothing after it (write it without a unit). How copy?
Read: **0.125**
